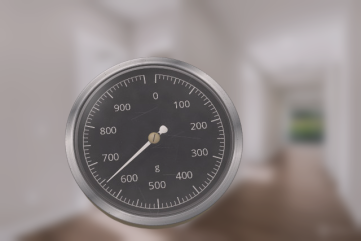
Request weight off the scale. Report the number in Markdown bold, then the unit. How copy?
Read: **640** g
